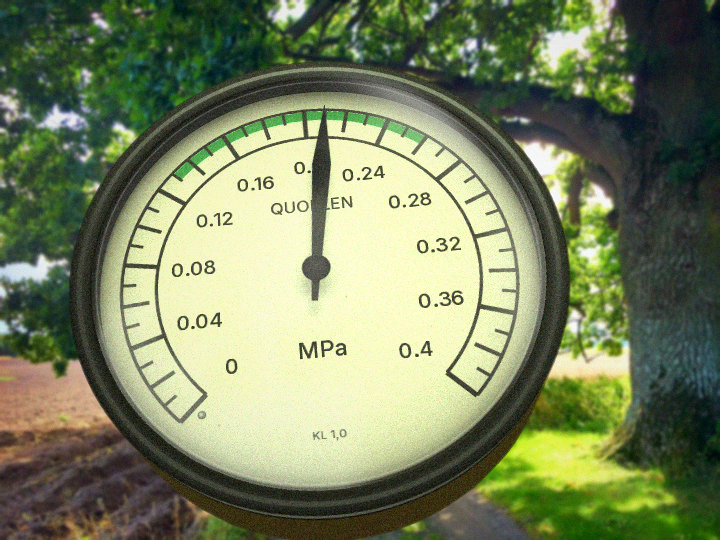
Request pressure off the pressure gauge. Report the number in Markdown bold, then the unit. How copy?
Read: **0.21** MPa
